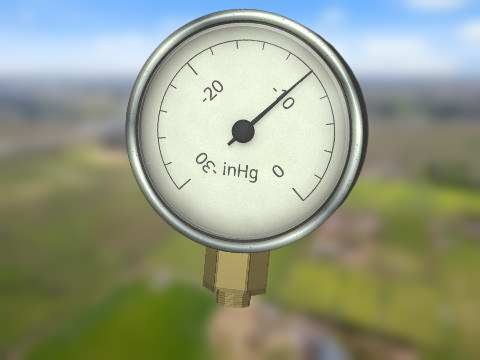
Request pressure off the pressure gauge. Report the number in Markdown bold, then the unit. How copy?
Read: **-10** inHg
